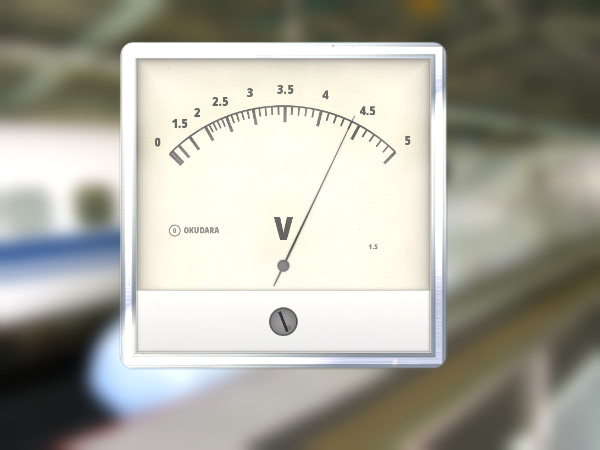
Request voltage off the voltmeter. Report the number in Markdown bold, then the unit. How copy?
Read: **4.4** V
